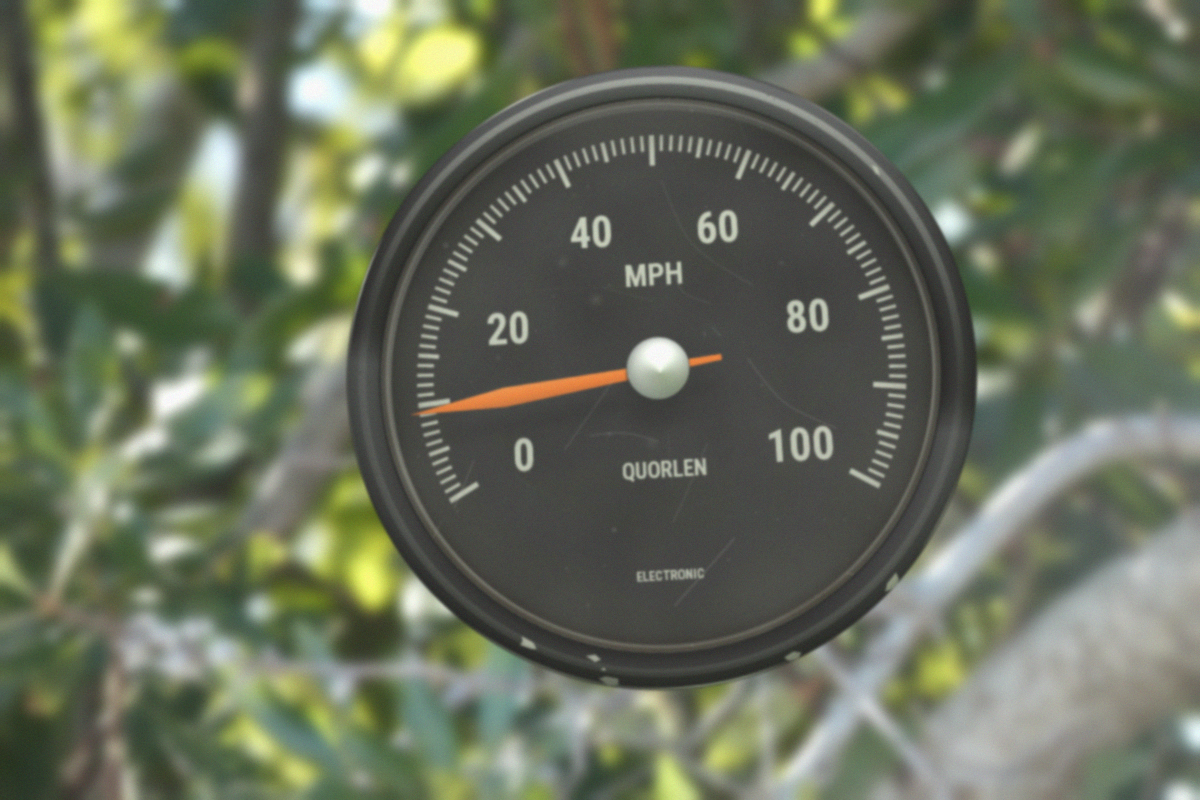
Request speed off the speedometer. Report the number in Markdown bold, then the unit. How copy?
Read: **9** mph
